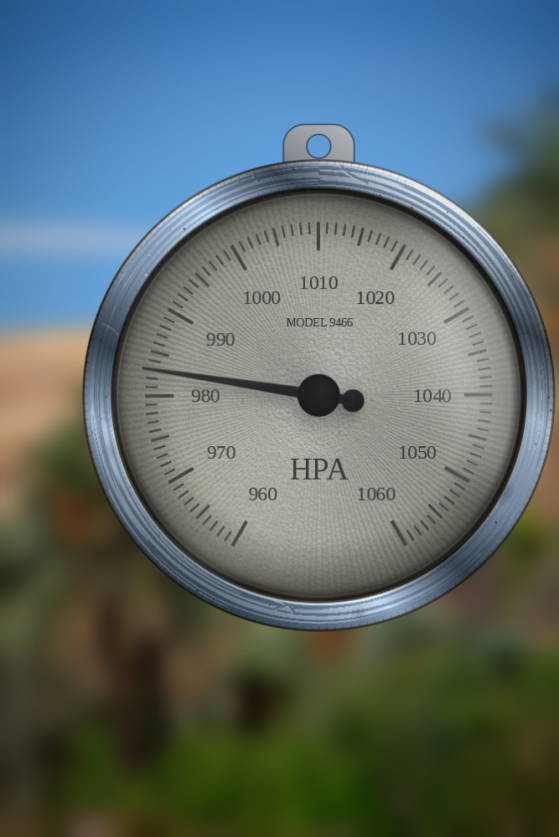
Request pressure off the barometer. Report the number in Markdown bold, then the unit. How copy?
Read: **983** hPa
